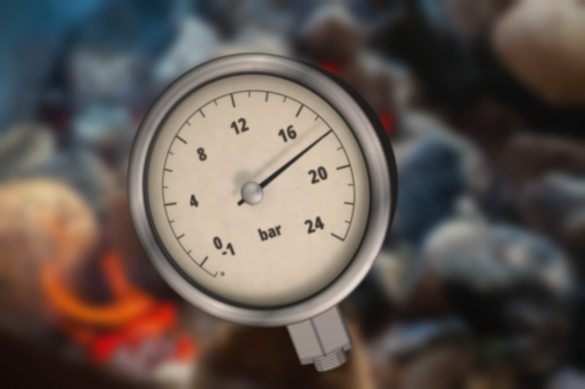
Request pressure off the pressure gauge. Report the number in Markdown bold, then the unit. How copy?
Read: **18** bar
